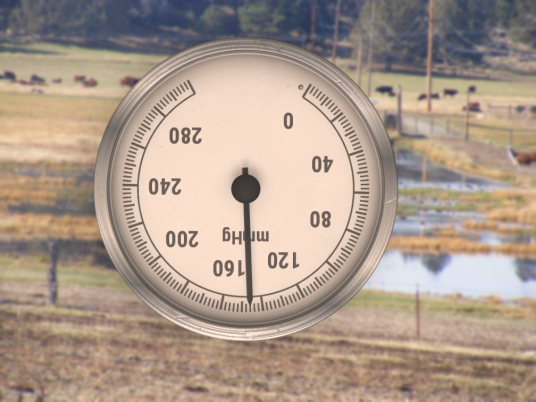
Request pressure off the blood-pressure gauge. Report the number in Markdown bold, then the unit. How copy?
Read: **146** mmHg
